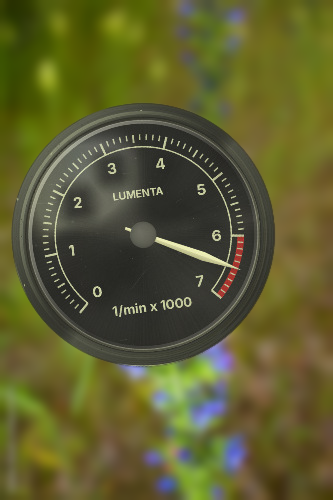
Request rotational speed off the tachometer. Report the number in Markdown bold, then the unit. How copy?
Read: **6500** rpm
